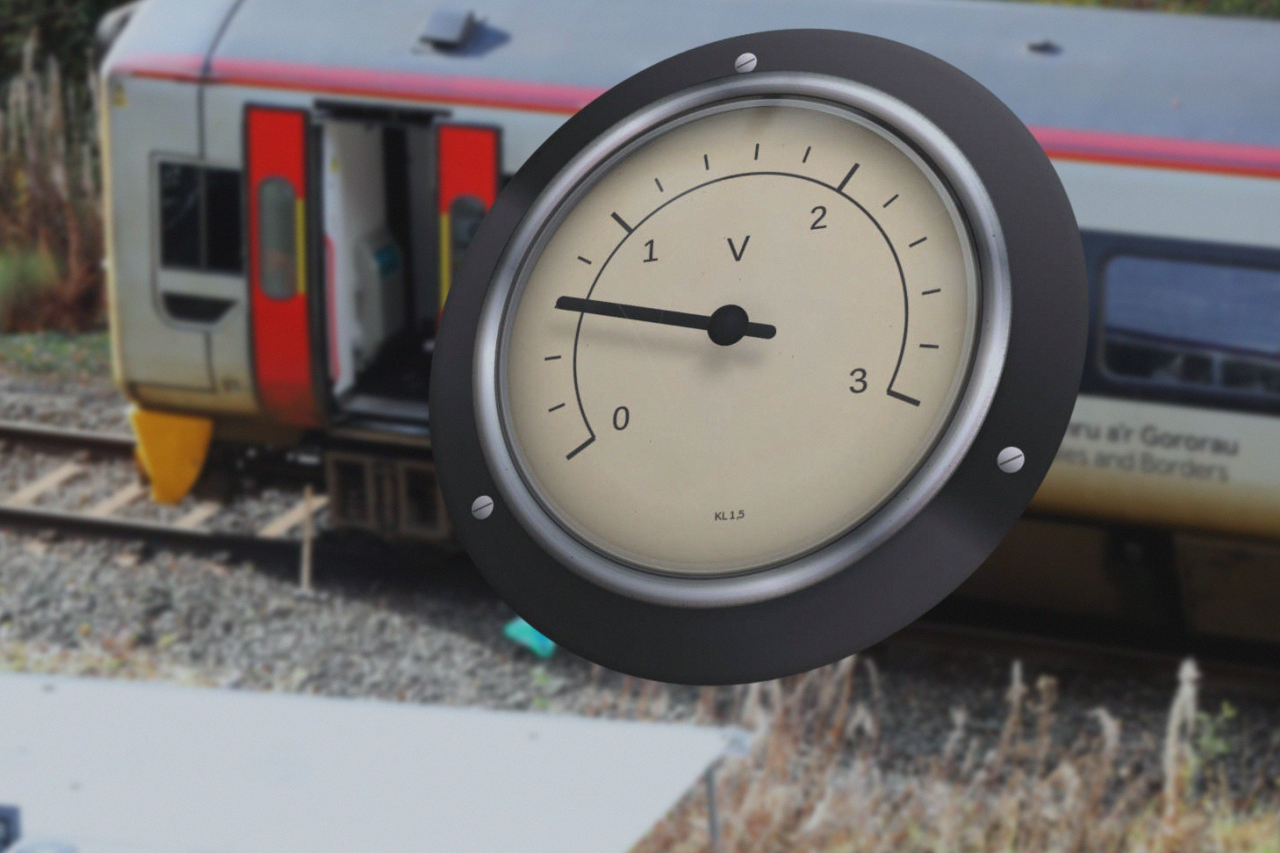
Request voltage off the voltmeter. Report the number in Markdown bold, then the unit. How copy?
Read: **0.6** V
